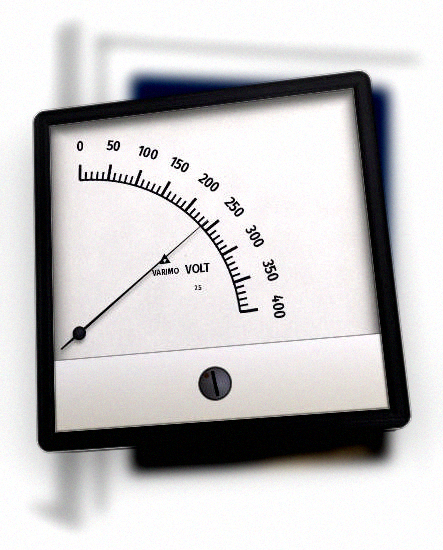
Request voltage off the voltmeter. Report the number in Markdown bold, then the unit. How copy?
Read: **240** V
